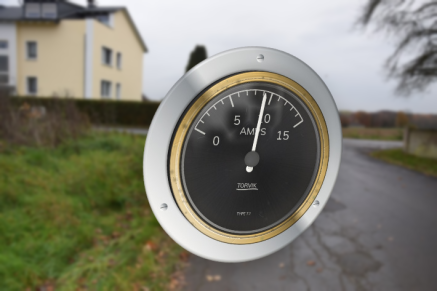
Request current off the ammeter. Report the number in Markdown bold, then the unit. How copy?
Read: **9** A
